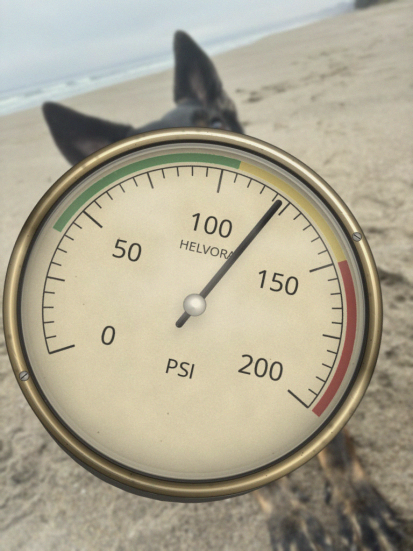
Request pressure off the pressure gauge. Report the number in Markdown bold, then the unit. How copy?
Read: **122.5** psi
